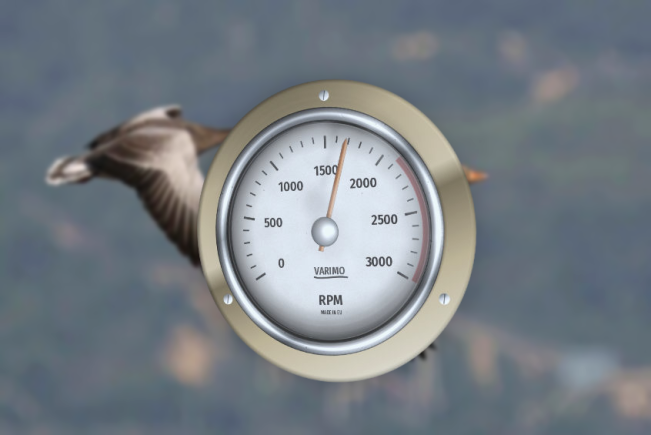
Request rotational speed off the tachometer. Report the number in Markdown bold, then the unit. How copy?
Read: **1700** rpm
